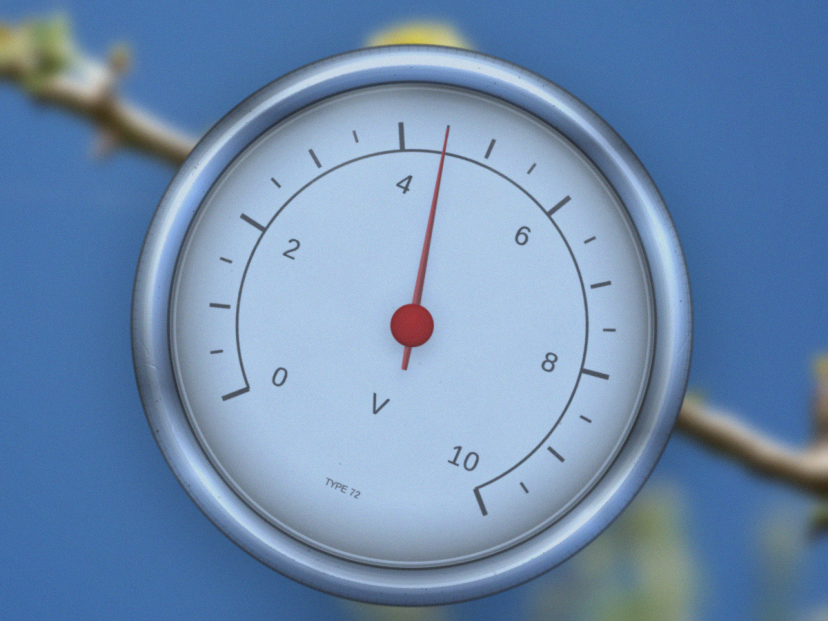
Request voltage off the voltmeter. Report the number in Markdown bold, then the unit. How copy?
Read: **4.5** V
